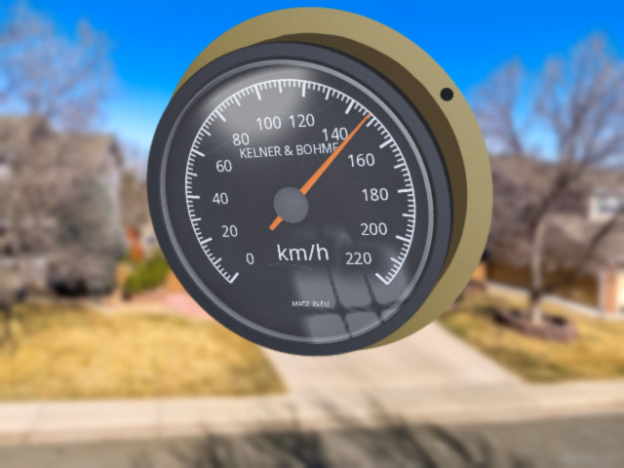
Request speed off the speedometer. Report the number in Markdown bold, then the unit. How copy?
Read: **148** km/h
